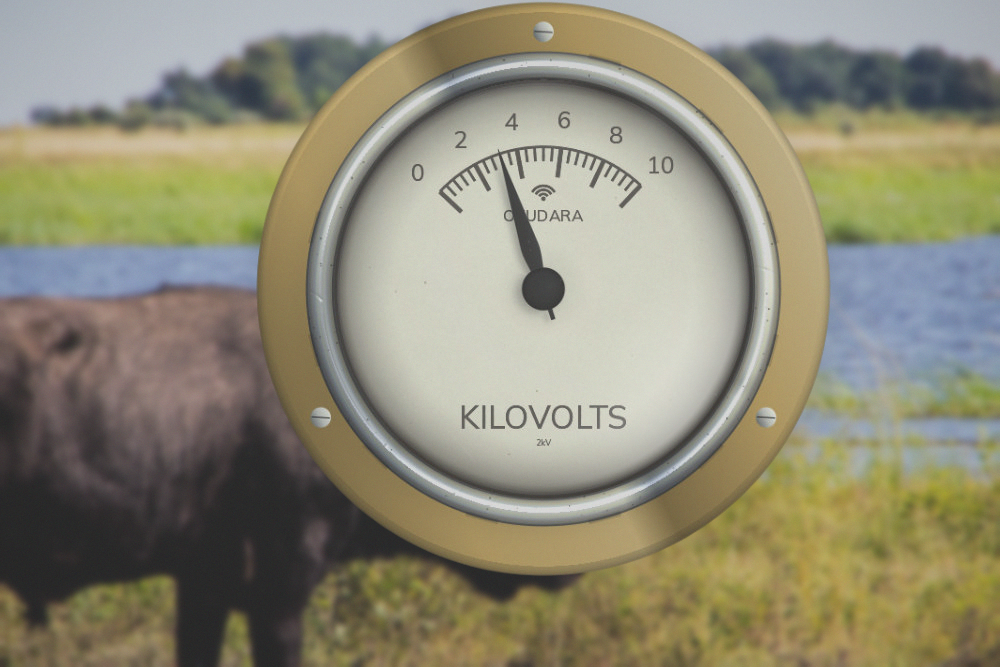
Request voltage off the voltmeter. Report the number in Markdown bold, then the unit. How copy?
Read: **3.2** kV
